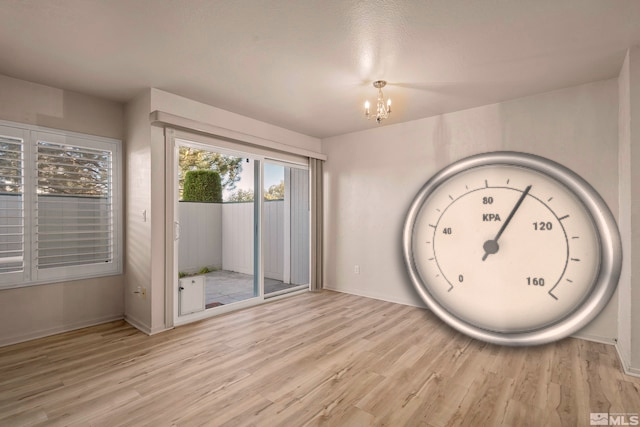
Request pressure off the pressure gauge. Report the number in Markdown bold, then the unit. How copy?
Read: **100** kPa
